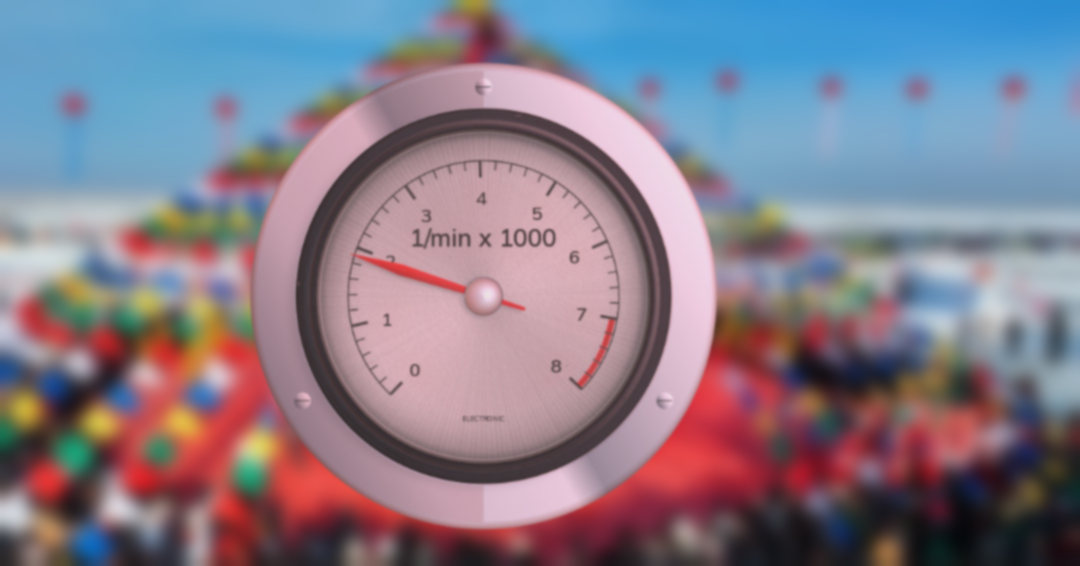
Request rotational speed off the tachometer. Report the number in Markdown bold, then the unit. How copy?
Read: **1900** rpm
